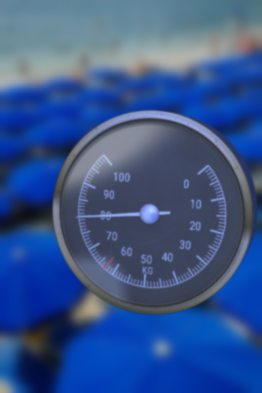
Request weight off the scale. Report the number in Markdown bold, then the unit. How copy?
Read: **80** kg
